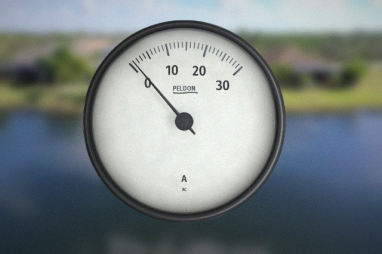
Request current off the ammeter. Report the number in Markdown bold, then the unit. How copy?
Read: **1** A
